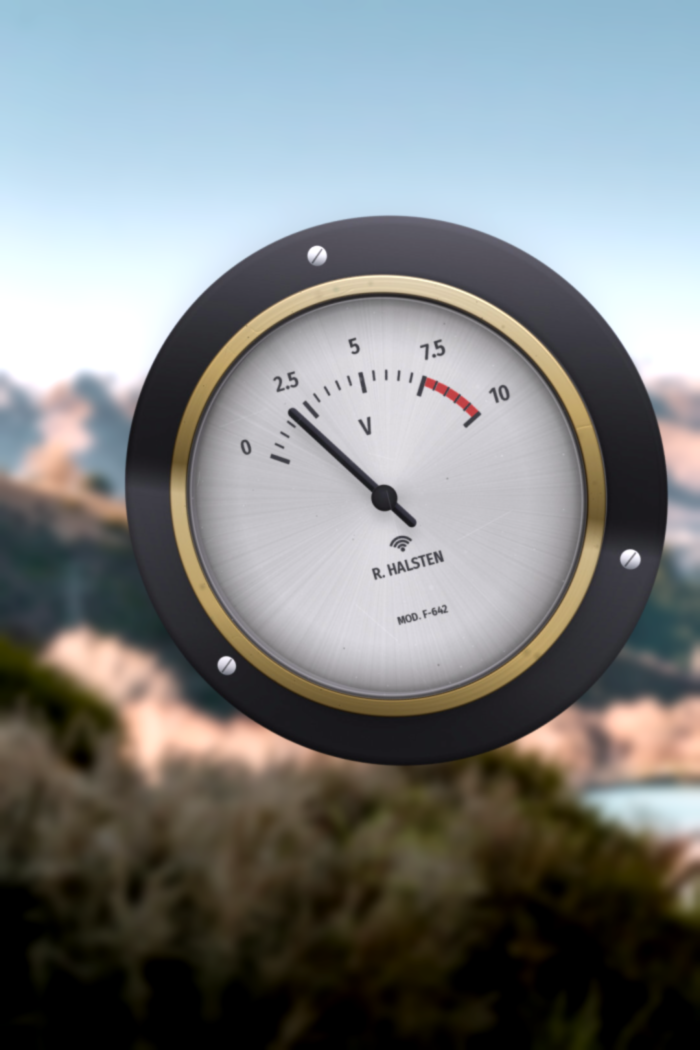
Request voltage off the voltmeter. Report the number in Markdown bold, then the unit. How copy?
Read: **2** V
